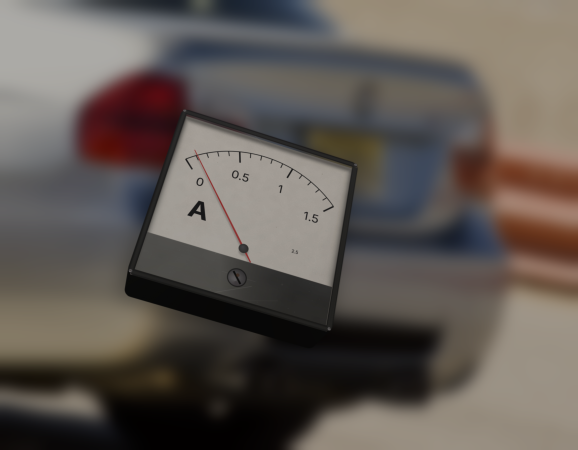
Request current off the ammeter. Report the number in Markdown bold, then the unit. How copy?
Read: **0.1** A
